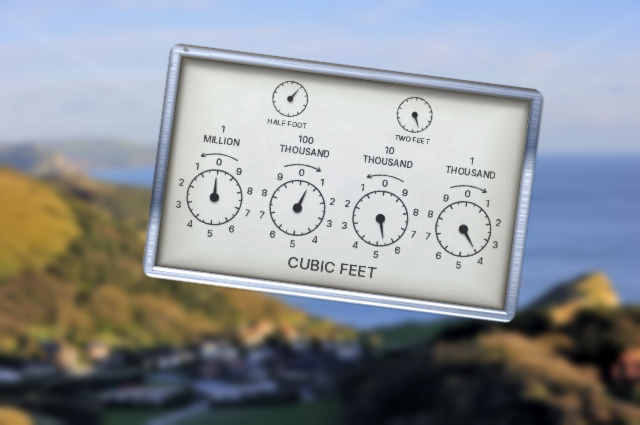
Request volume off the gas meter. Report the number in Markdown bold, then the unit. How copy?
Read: **5400** ft³
